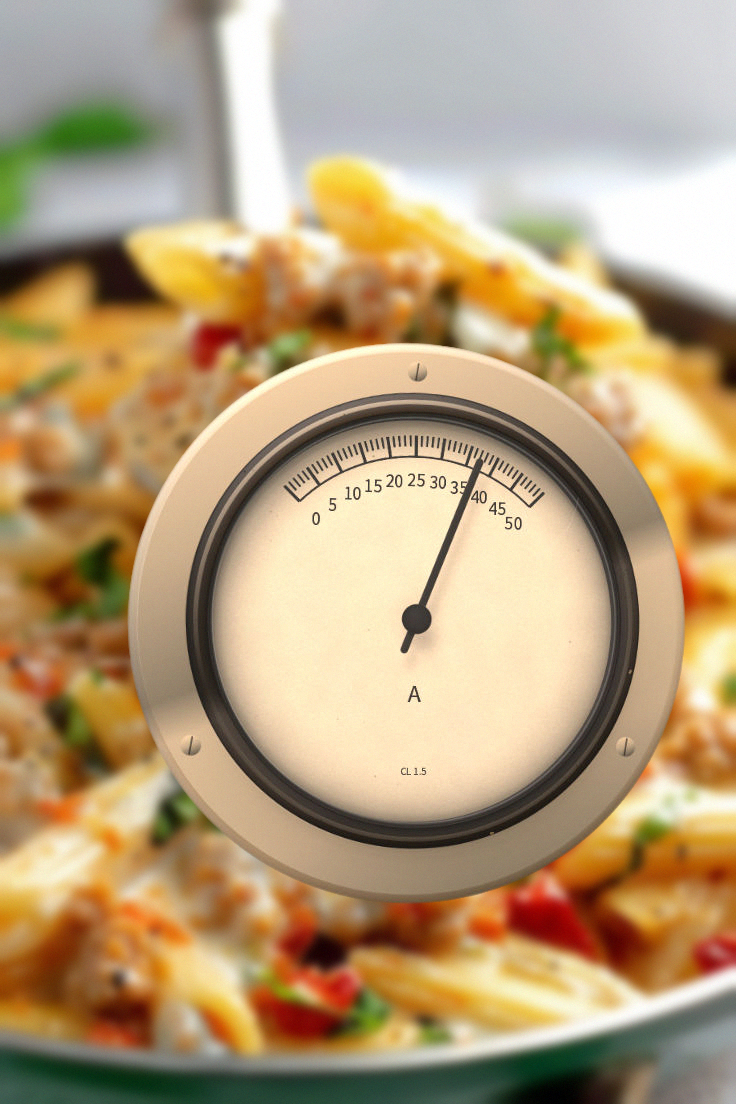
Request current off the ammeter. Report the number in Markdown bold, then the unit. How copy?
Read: **37** A
